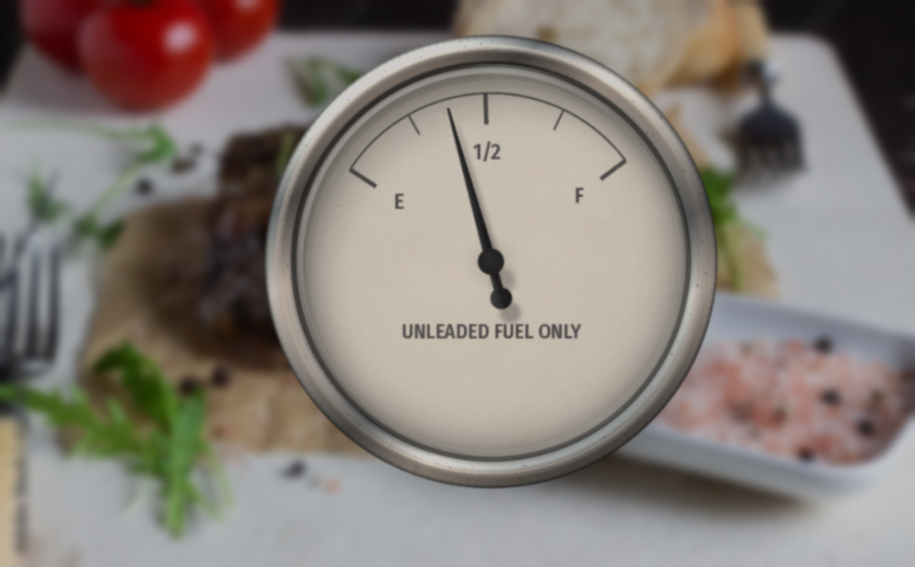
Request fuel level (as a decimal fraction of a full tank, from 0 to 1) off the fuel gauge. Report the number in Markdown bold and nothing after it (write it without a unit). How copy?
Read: **0.375**
